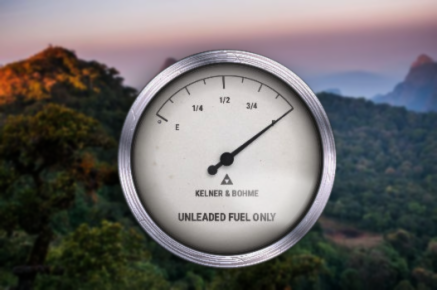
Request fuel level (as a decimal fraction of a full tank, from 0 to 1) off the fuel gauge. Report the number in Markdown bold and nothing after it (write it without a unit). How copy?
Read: **1**
